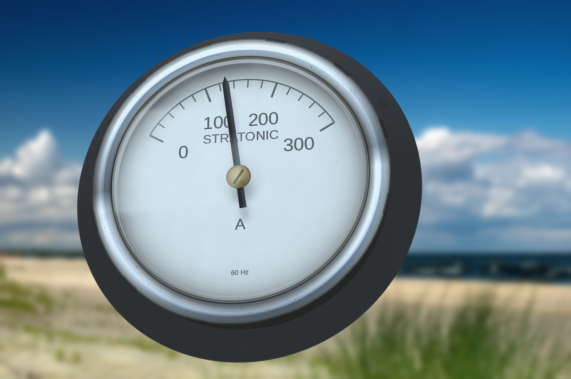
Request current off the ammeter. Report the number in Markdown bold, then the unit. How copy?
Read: **130** A
